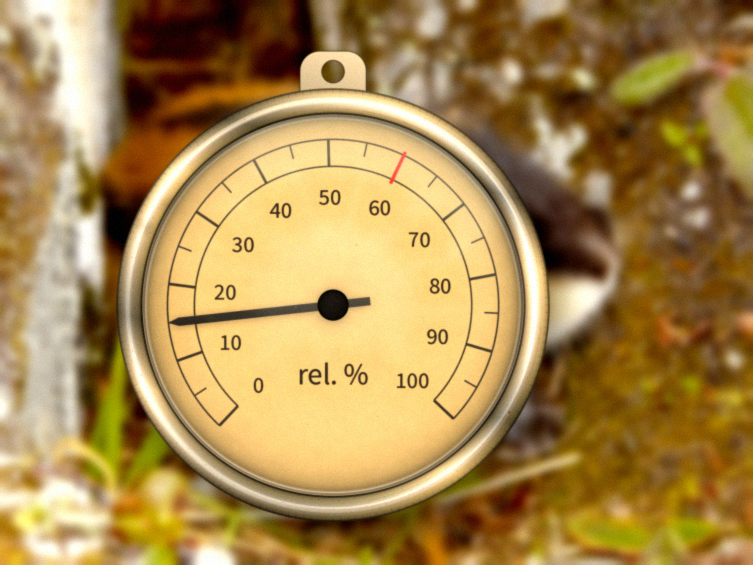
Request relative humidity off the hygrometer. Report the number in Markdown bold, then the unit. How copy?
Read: **15** %
